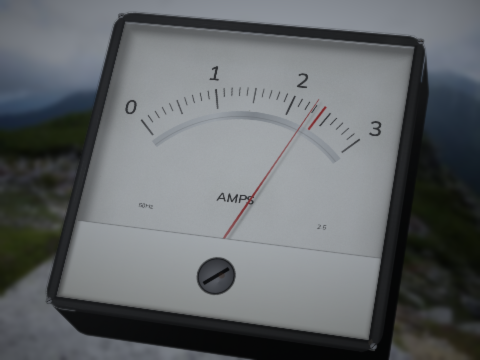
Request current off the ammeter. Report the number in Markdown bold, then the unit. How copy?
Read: **2.3** A
